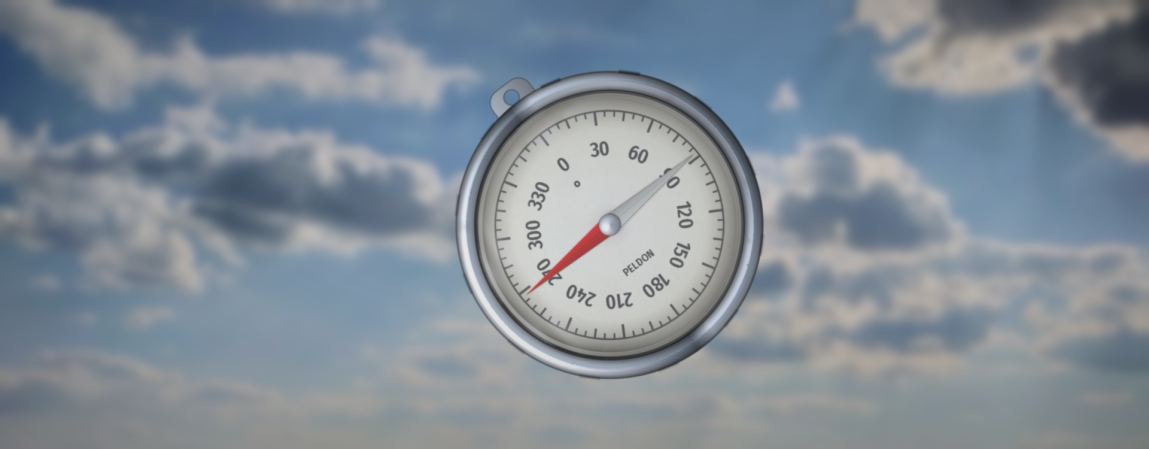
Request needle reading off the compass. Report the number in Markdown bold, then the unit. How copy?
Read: **267.5** °
